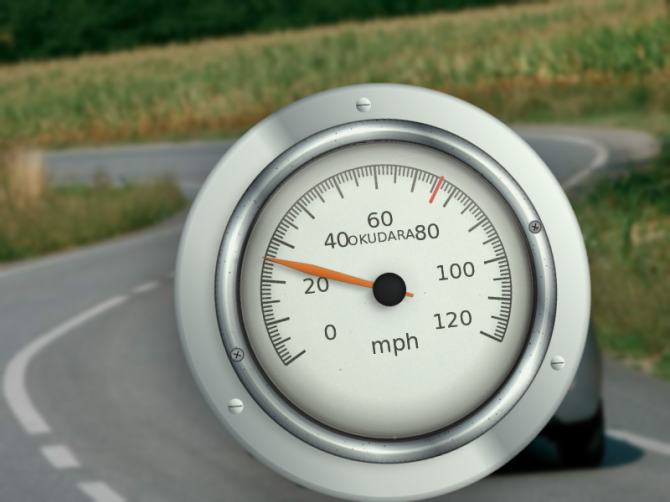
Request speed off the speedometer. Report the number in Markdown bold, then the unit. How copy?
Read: **25** mph
